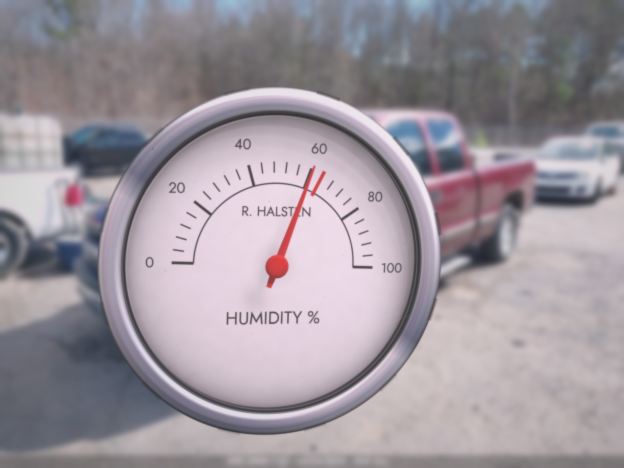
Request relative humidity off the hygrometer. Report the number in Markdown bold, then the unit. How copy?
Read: **60** %
